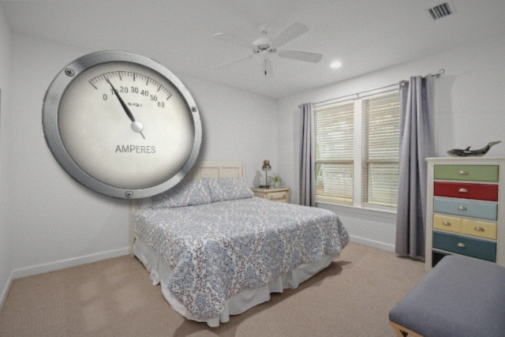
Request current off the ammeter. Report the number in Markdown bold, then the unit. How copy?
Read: **10** A
